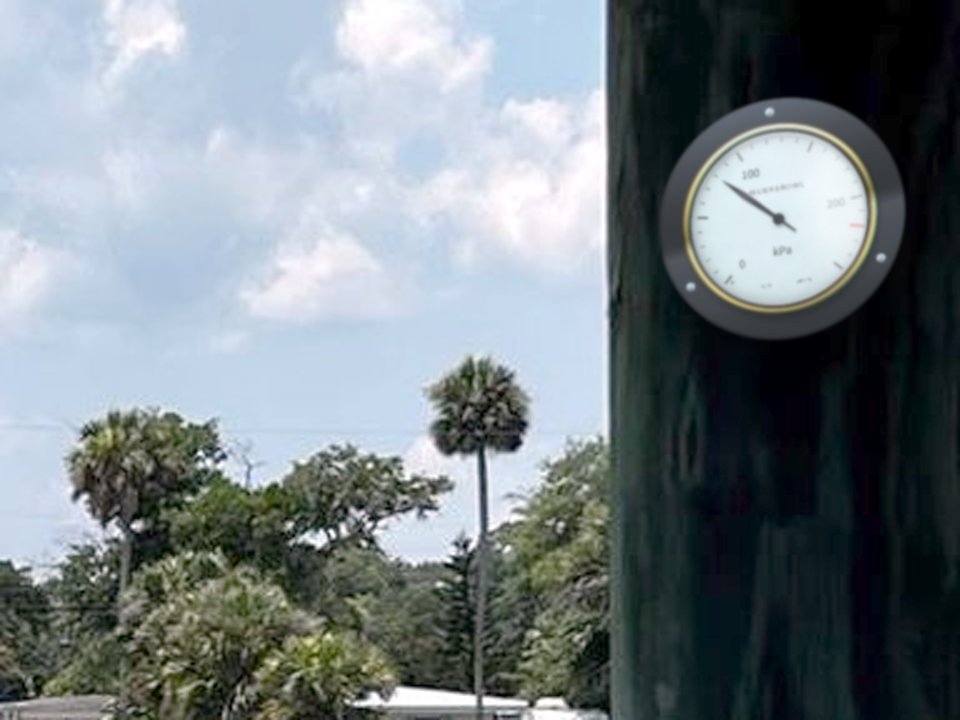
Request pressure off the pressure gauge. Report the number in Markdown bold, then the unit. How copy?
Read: **80** kPa
